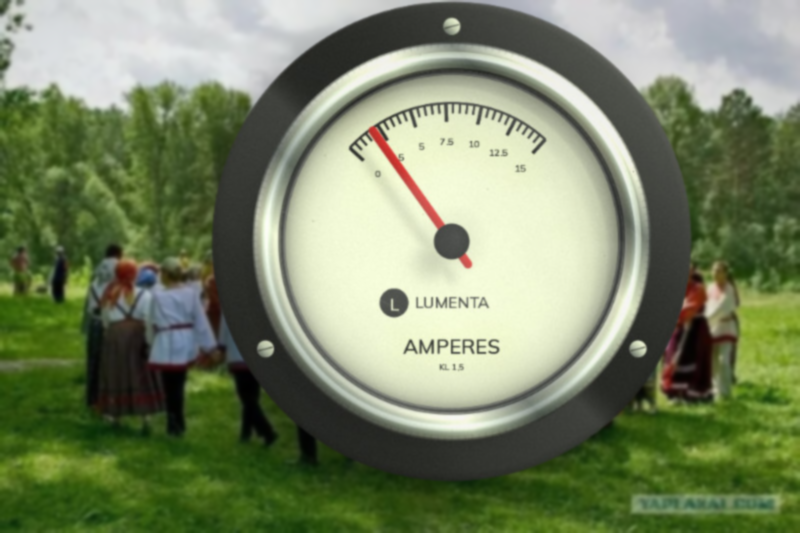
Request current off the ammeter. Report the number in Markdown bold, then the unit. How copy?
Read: **2** A
